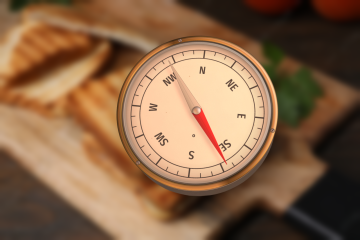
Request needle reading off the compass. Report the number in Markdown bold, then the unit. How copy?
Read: **145** °
